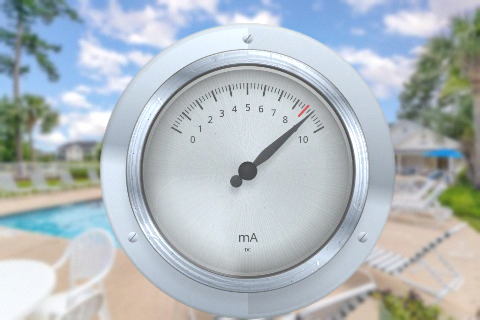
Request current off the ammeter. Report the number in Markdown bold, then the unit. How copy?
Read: **9** mA
